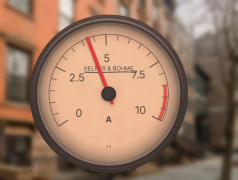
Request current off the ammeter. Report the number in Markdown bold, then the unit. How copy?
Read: **4.25** A
